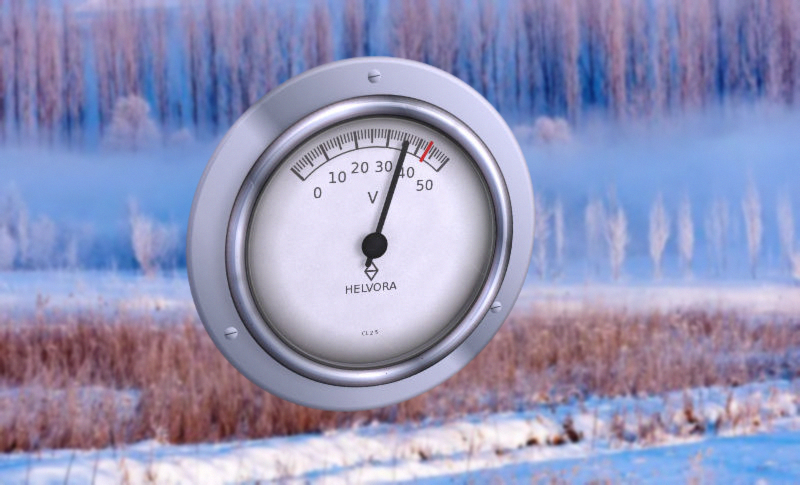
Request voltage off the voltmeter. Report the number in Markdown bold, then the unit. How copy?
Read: **35** V
